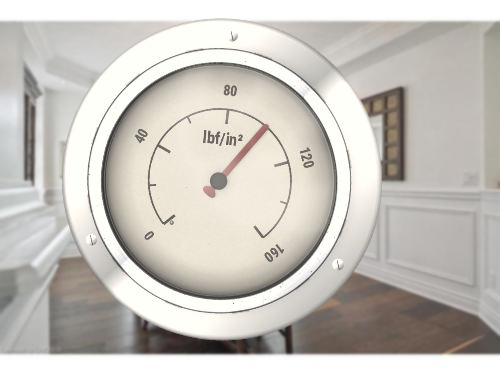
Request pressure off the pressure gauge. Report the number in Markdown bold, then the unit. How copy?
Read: **100** psi
